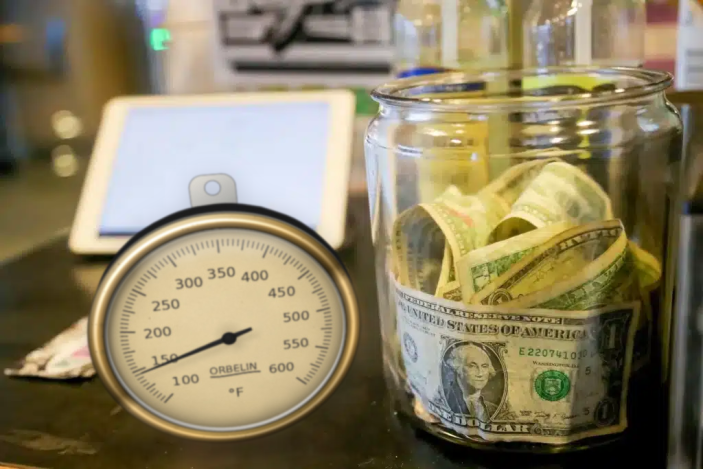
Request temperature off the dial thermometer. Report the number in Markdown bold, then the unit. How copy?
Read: **150** °F
